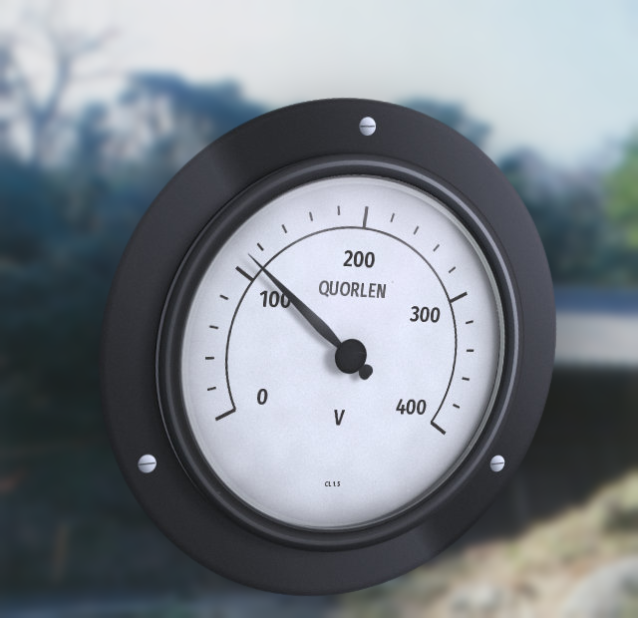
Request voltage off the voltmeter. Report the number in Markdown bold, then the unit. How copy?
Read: **110** V
